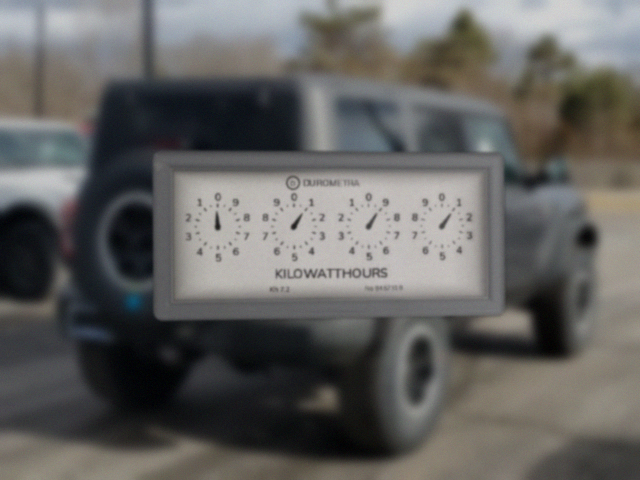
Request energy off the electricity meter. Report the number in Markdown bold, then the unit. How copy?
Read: **91** kWh
